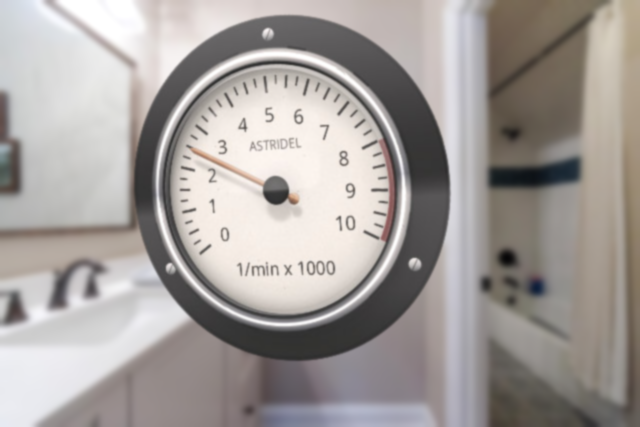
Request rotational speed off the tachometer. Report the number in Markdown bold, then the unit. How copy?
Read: **2500** rpm
